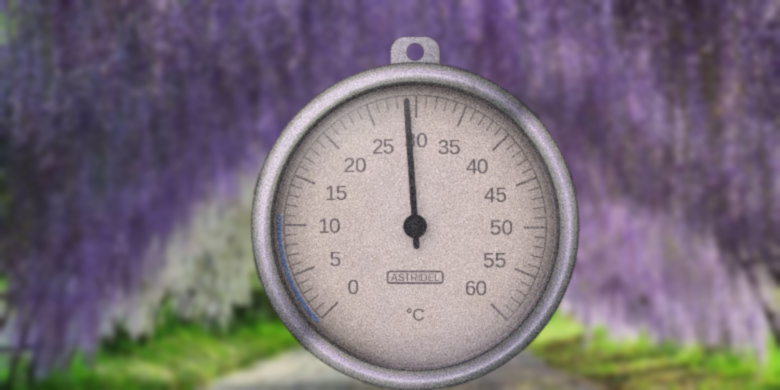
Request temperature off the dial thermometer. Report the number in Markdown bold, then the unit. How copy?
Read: **29** °C
